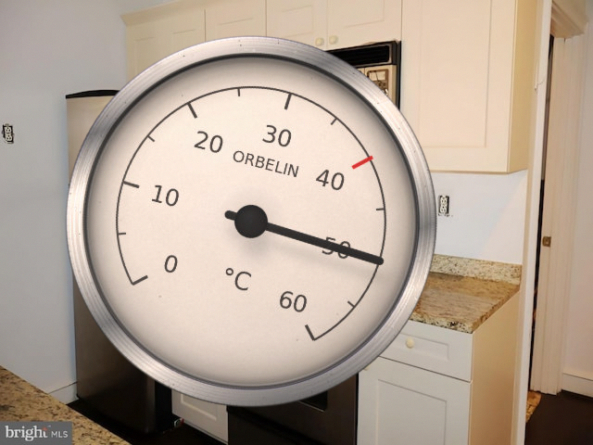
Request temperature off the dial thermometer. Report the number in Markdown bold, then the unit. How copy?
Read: **50** °C
